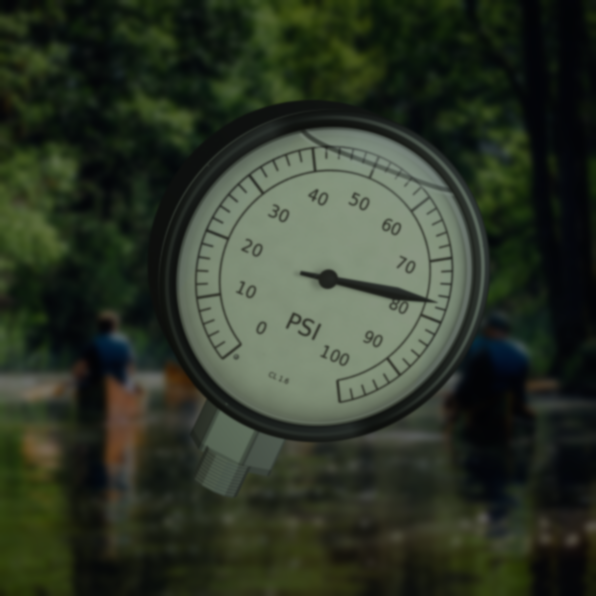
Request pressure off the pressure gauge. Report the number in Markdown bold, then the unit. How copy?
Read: **77** psi
